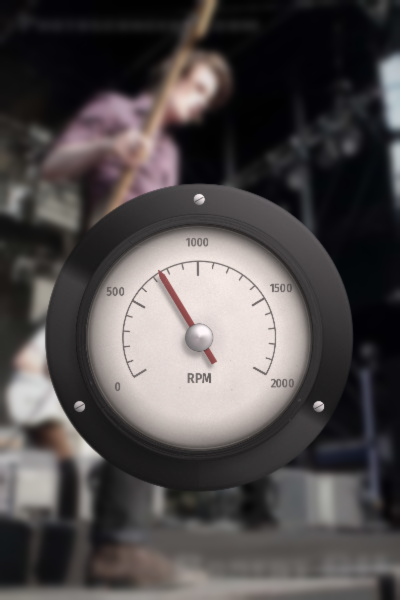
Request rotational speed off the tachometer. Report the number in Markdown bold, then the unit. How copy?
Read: **750** rpm
